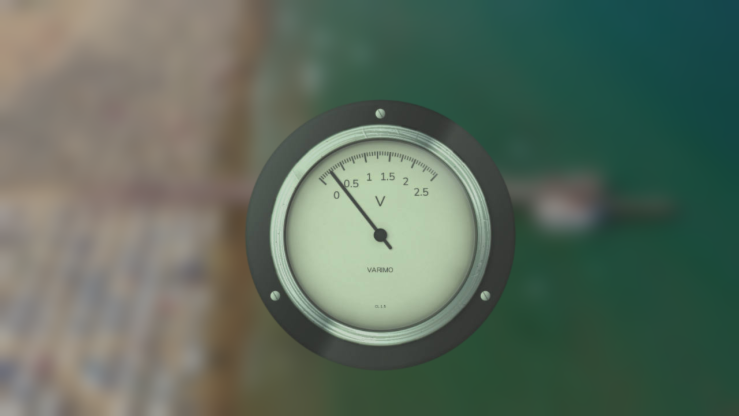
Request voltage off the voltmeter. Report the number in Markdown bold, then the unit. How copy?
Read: **0.25** V
